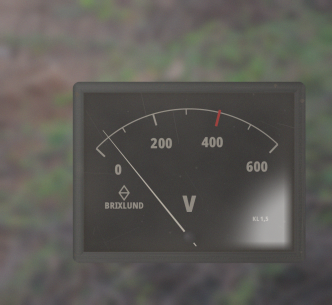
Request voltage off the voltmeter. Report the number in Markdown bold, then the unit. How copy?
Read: **50** V
